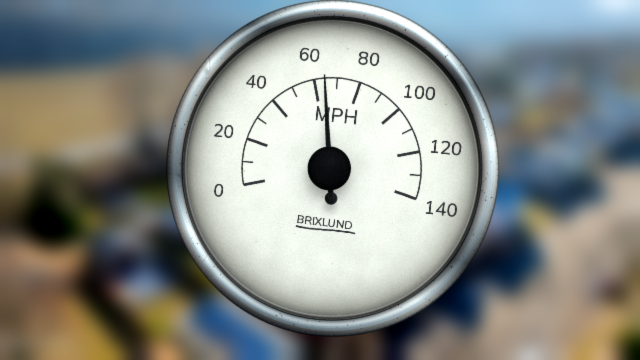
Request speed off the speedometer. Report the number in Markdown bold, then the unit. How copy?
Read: **65** mph
